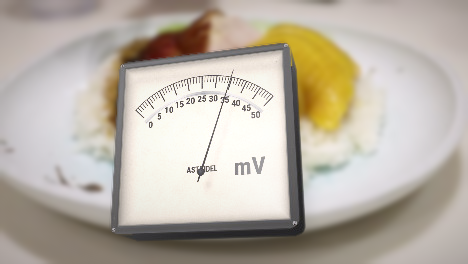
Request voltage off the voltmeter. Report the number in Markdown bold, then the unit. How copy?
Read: **35** mV
